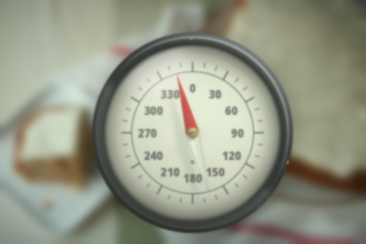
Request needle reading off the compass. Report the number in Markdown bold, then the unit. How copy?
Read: **345** °
